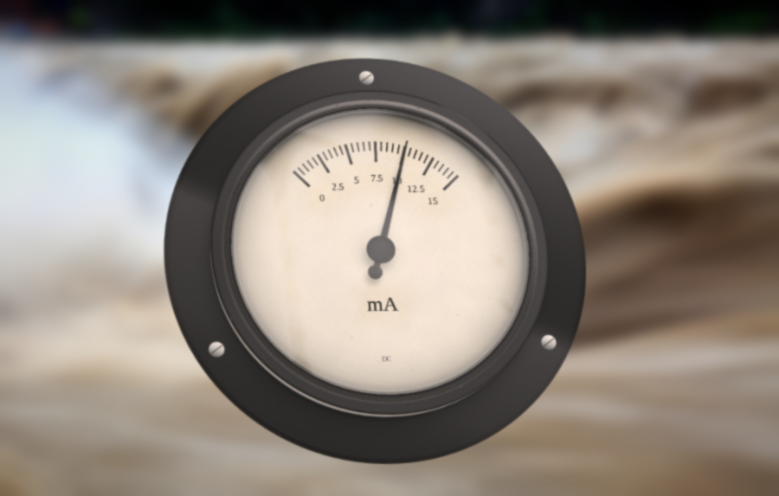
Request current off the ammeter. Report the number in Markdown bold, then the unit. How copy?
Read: **10** mA
